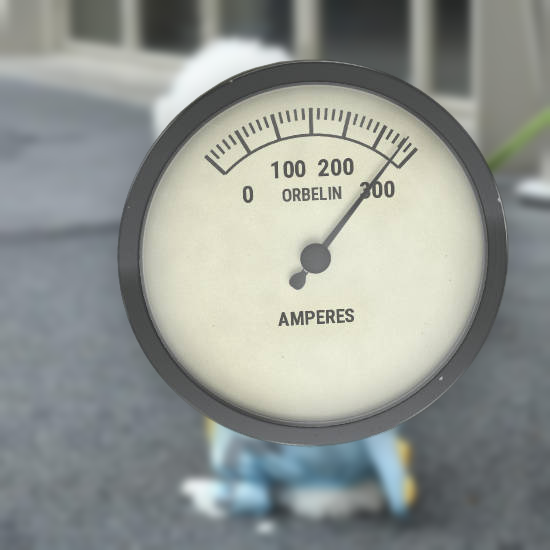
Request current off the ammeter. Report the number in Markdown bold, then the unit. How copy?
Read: **280** A
